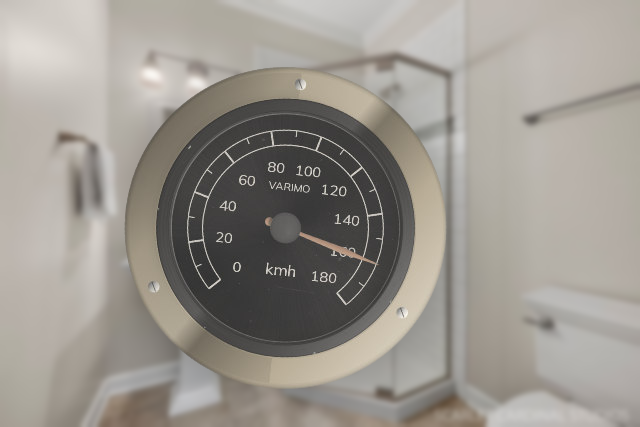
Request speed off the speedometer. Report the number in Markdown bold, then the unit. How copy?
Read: **160** km/h
